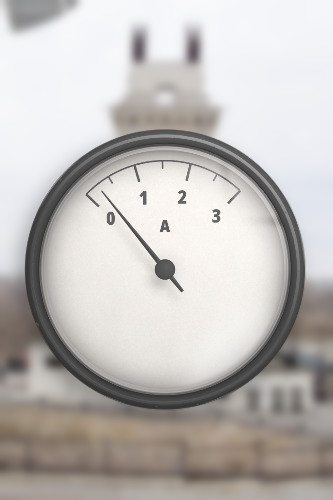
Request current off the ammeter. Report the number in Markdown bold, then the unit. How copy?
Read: **0.25** A
